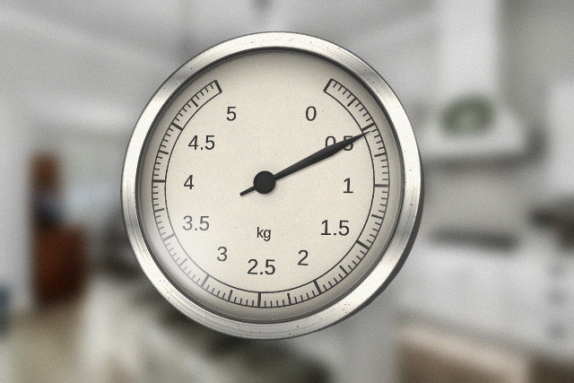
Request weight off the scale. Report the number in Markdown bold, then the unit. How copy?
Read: **0.55** kg
